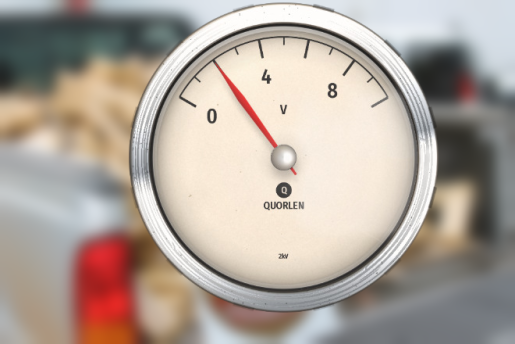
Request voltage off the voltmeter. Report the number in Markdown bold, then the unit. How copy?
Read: **2** V
